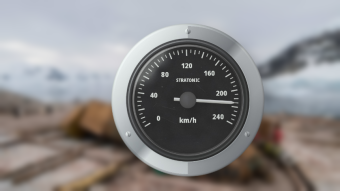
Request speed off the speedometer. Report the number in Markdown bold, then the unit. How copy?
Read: **215** km/h
